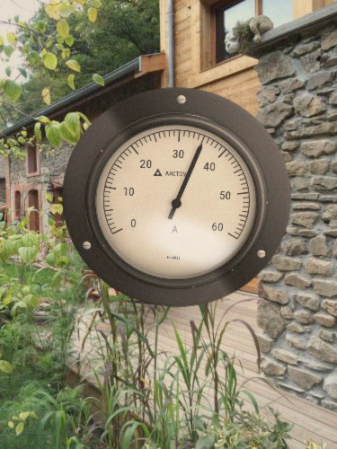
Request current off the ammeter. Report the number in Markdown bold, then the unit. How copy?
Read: **35** A
